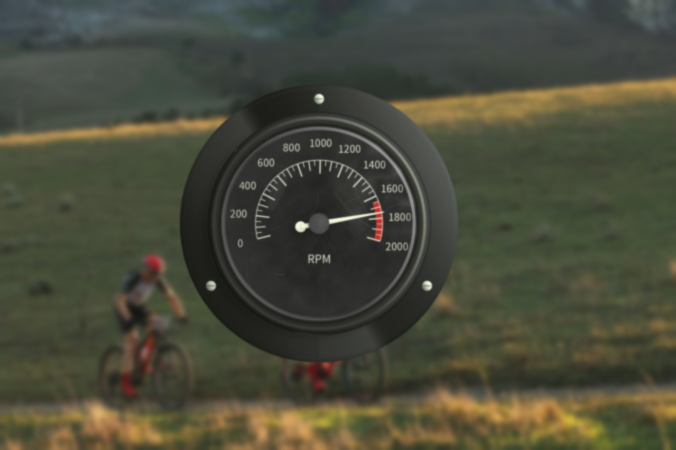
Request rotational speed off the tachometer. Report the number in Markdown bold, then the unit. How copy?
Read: **1750** rpm
